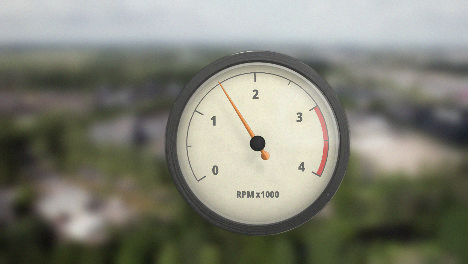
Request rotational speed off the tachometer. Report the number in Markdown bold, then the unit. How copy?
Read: **1500** rpm
